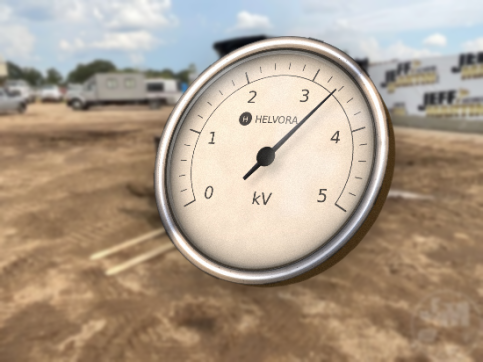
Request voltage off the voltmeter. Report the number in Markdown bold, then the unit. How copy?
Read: **3.4** kV
